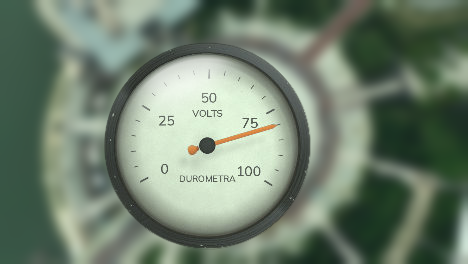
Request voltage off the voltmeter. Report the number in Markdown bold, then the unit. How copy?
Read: **80** V
